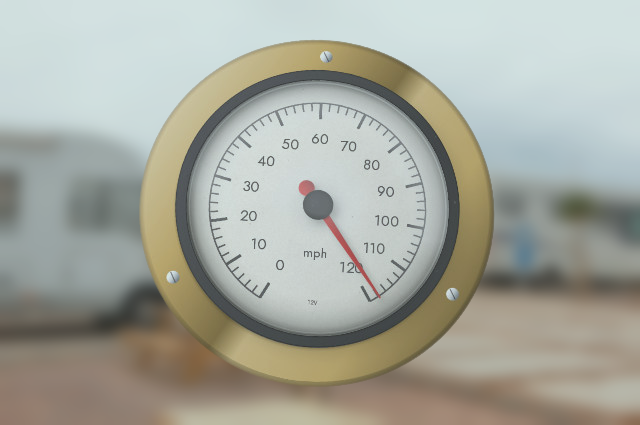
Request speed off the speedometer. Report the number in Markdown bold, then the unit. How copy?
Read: **118** mph
